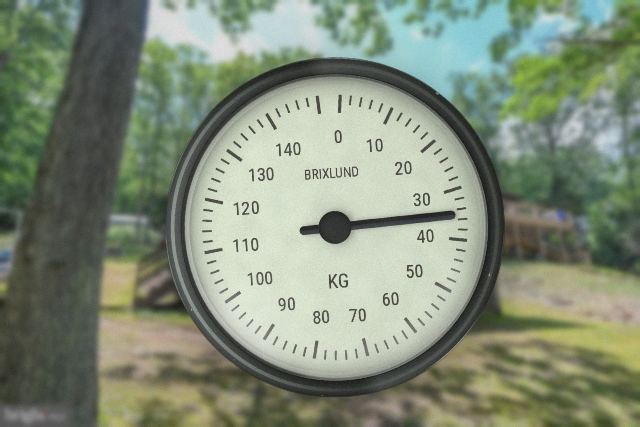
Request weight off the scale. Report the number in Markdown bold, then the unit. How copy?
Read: **35** kg
